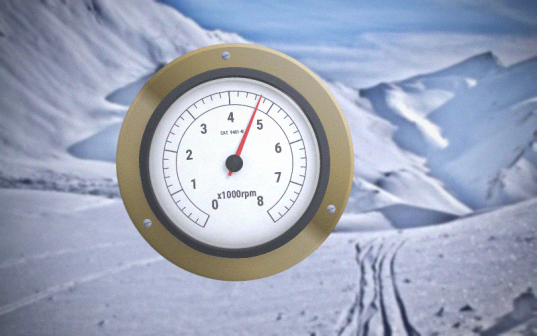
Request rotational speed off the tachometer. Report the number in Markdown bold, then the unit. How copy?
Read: **4700** rpm
